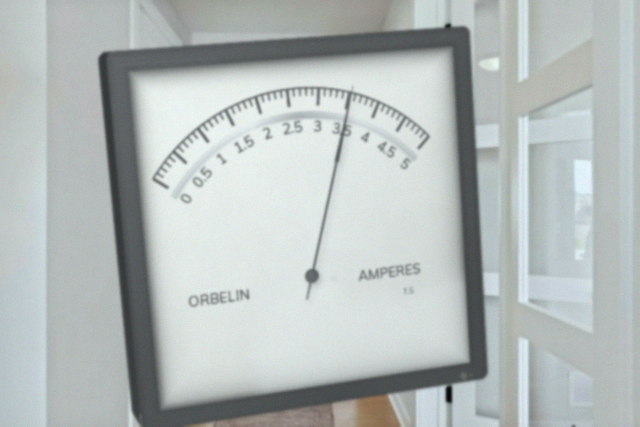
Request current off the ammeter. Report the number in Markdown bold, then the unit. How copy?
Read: **3.5** A
